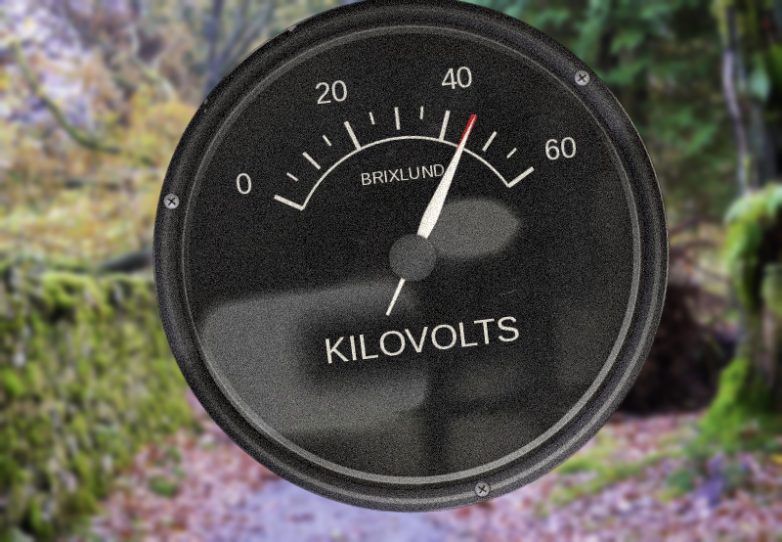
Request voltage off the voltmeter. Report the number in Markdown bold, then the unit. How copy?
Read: **45** kV
